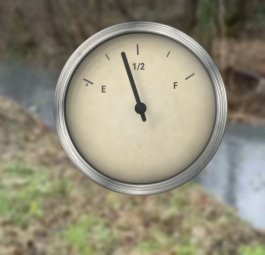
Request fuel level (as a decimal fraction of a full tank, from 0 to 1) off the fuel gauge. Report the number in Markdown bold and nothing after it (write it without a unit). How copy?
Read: **0.375**
